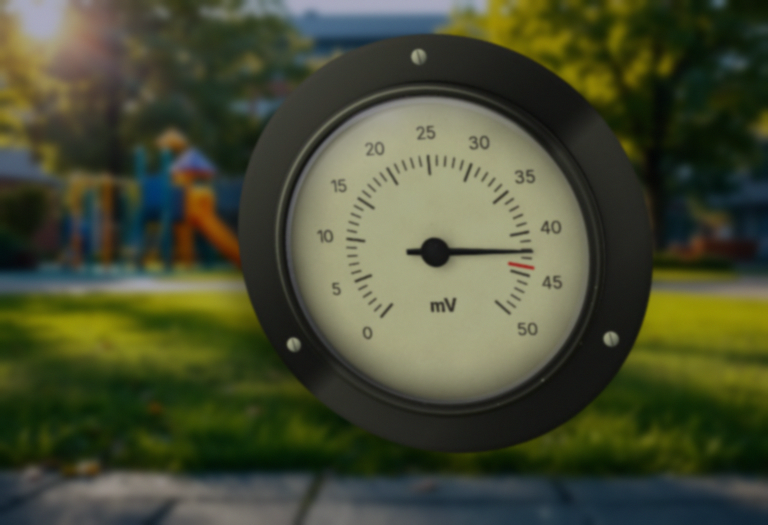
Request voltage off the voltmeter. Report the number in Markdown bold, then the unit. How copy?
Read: **42** mV
